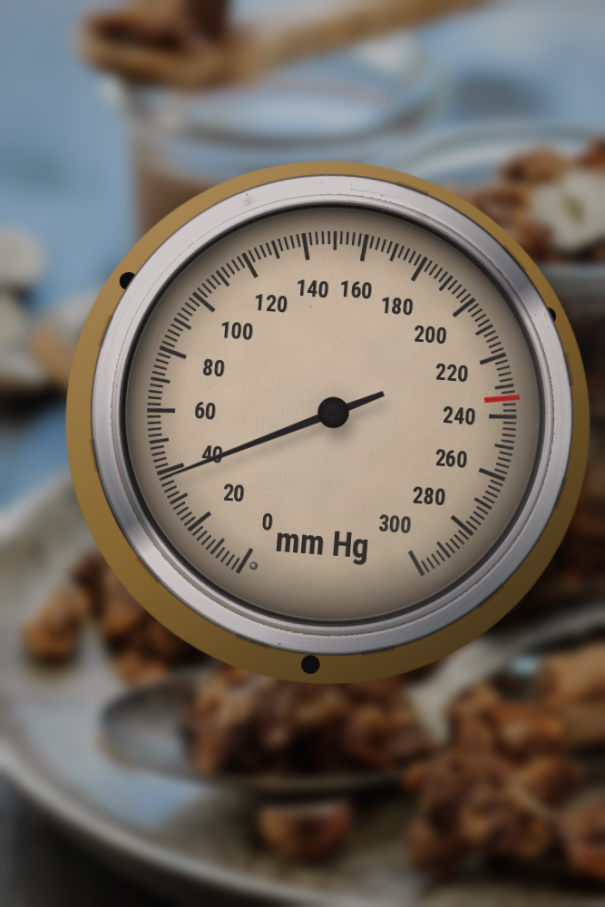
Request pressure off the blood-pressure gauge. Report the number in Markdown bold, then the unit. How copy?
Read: **38** mmHg
